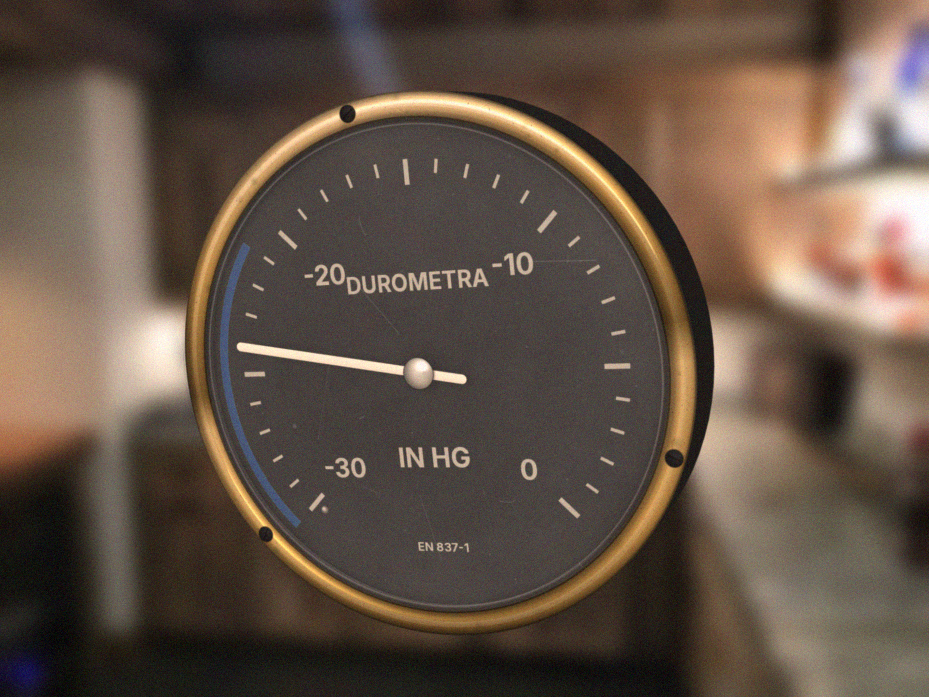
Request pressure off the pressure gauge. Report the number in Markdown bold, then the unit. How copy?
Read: **-24** inHg
